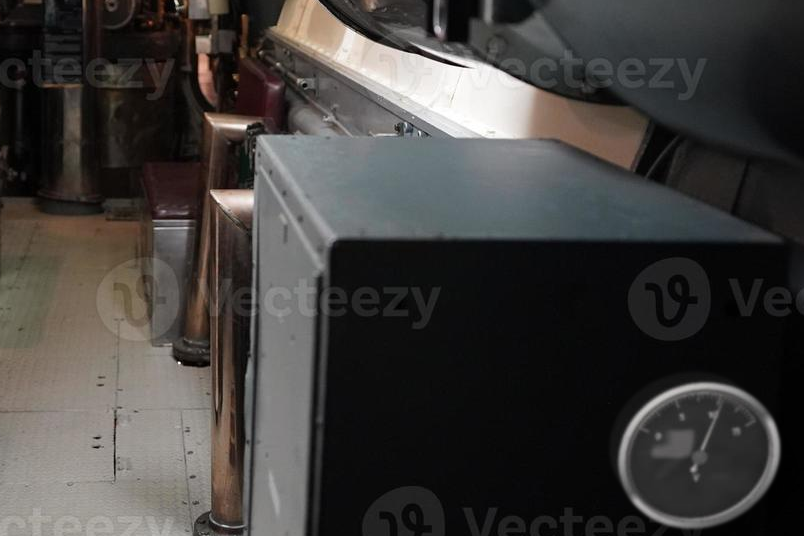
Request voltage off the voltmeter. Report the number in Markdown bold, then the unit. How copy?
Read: **10** V
